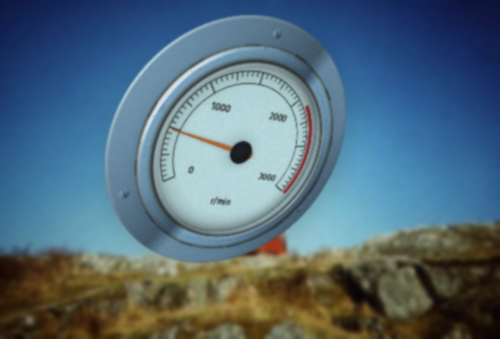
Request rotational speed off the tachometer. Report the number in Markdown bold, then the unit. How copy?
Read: **500** rpm
